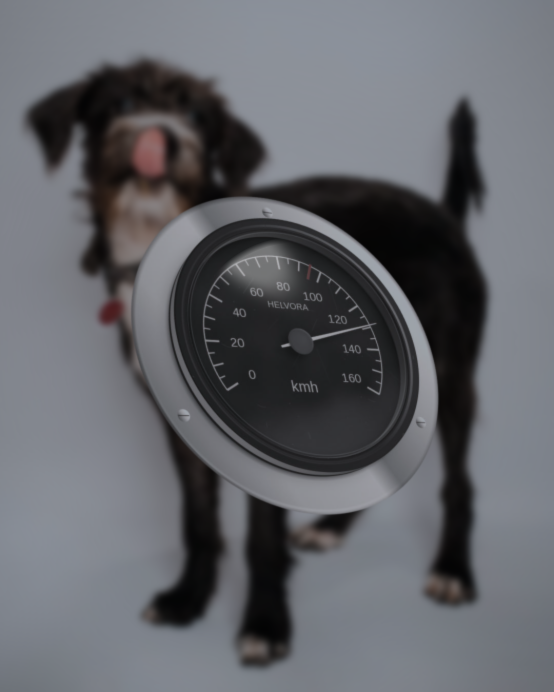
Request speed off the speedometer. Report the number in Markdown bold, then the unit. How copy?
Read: **130** km/h
